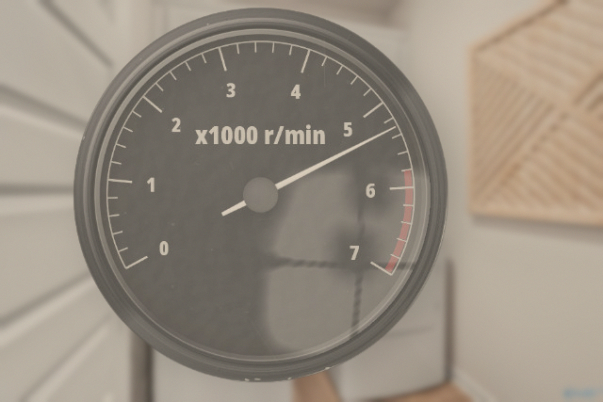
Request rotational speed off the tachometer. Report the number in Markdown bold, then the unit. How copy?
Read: **5300** rpm
